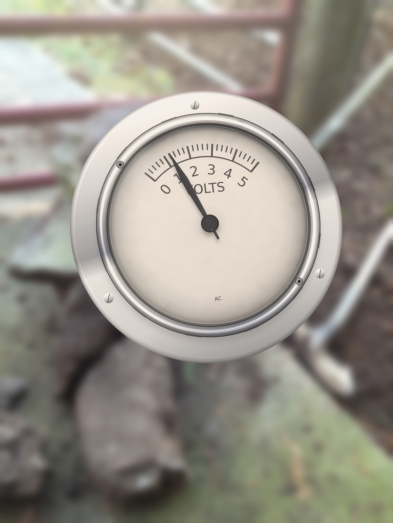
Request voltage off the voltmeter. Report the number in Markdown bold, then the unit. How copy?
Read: **1.2** V
